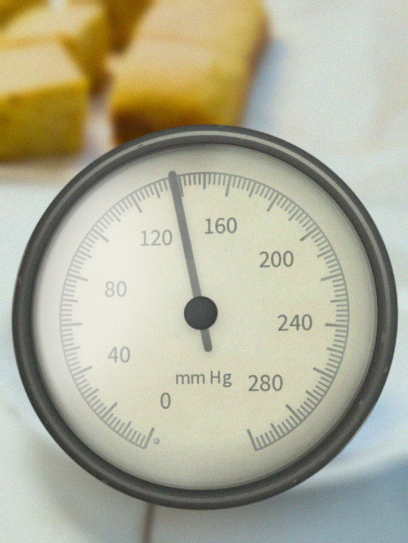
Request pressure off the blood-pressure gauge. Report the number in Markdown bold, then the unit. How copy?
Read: **138** mmHg
